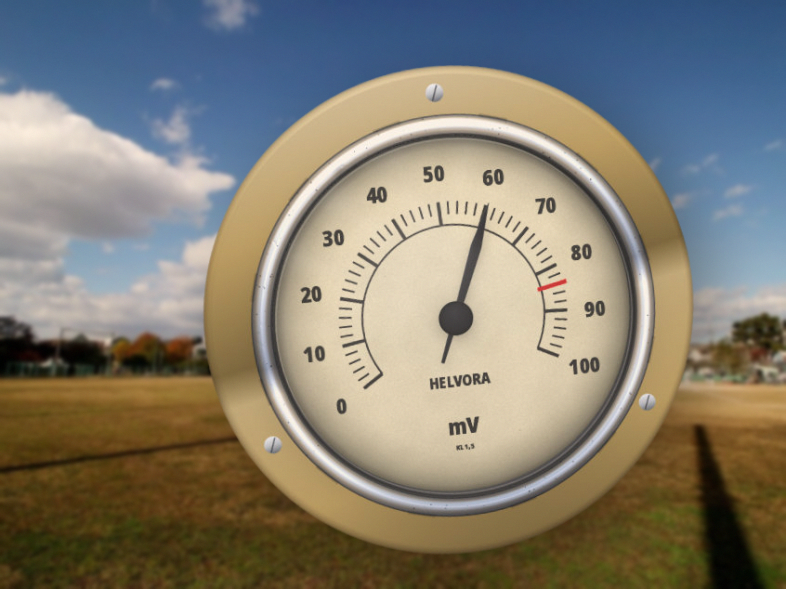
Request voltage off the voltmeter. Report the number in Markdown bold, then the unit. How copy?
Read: **60** mV
